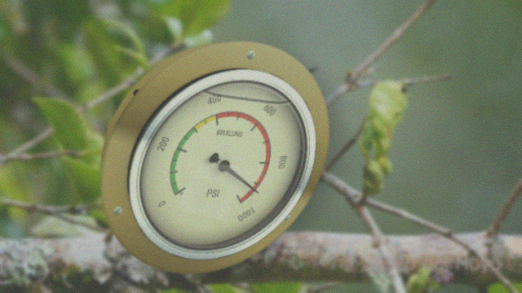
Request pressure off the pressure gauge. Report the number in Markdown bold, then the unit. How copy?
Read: **925** psi
